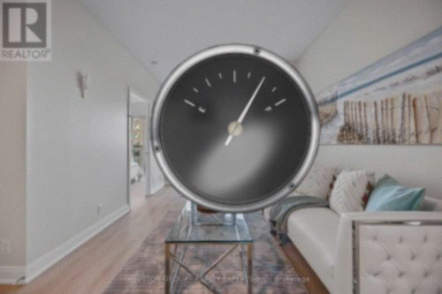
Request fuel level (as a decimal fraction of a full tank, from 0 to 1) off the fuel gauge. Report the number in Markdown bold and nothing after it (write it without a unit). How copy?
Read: **0.75**
